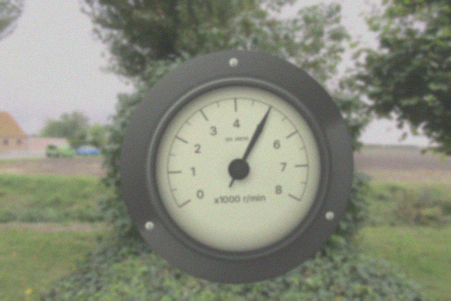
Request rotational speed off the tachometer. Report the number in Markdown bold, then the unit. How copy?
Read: **5000** rpm
